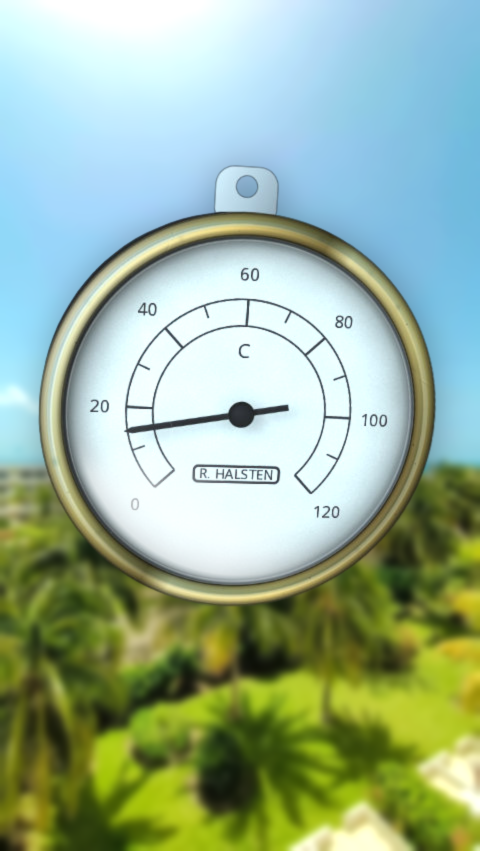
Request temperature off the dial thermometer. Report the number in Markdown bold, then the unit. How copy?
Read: **15** °C
